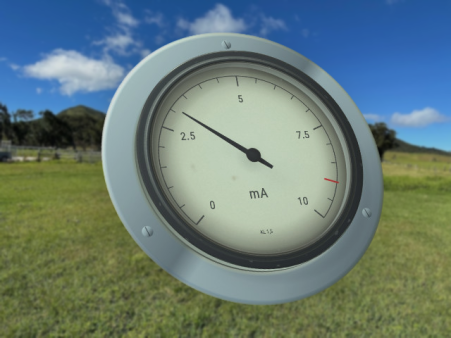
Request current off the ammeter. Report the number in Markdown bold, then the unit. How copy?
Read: **3** mA
